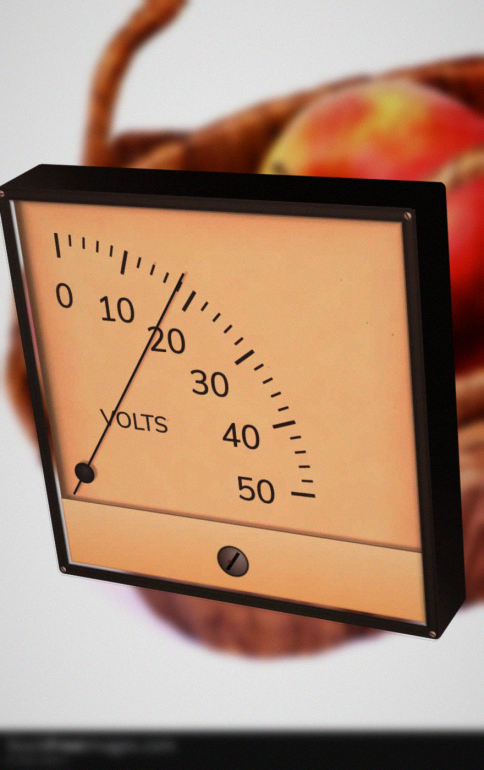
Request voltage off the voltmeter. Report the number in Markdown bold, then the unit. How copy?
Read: **18** V
